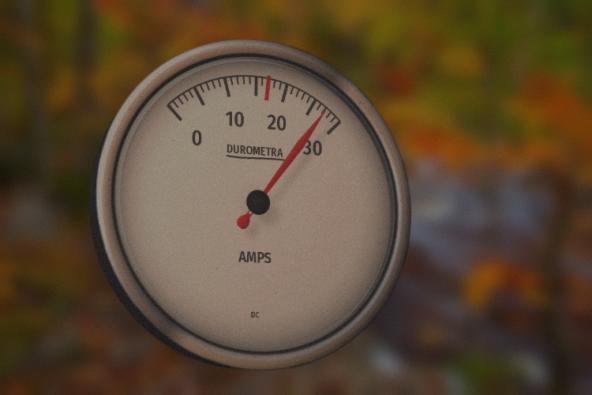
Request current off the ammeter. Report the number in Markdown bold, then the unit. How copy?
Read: **27** A
